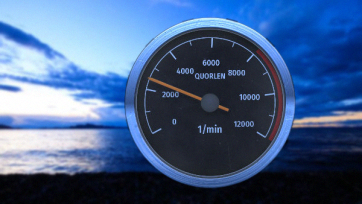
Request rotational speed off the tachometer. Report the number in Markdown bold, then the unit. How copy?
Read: **2500** rpm
